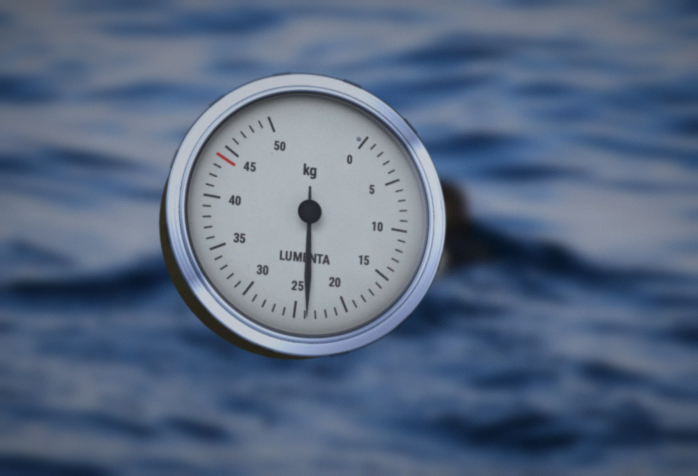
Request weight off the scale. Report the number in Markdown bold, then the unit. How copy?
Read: **24** kg
